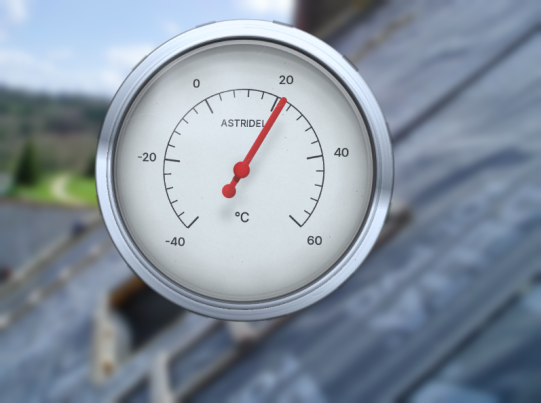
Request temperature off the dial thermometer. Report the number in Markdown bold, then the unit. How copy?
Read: **22** °C
